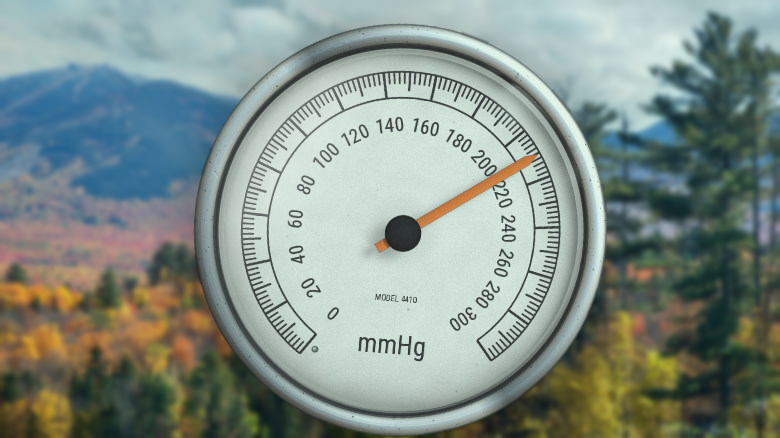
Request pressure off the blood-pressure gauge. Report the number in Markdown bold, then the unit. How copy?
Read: **210** mmHg
